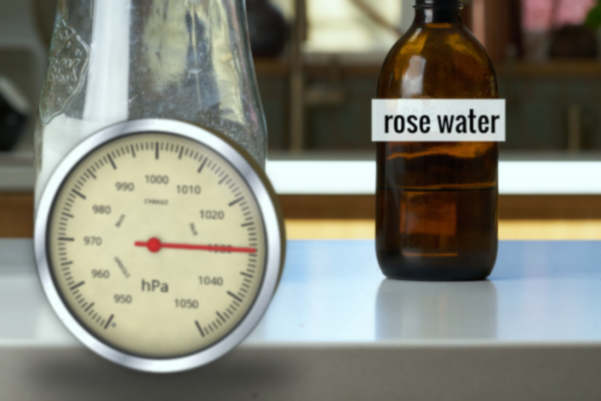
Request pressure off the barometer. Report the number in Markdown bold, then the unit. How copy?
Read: **1030** hPa
